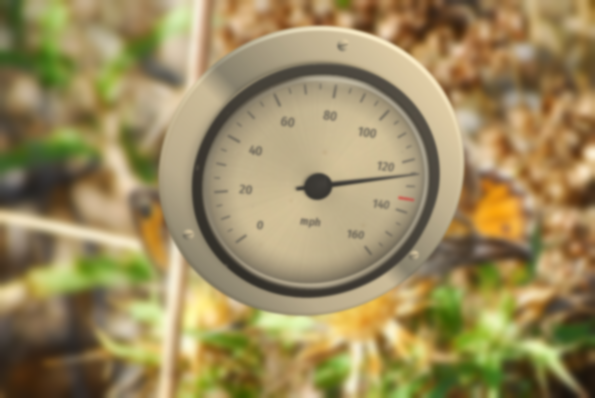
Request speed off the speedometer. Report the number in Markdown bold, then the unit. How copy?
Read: **125** mph
